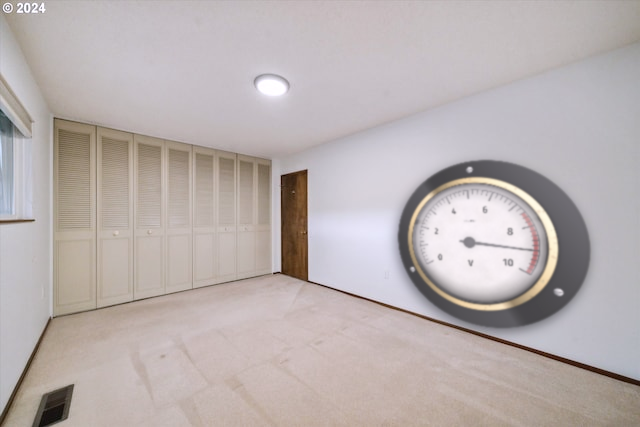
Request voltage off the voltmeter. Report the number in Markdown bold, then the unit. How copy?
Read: **9** V
